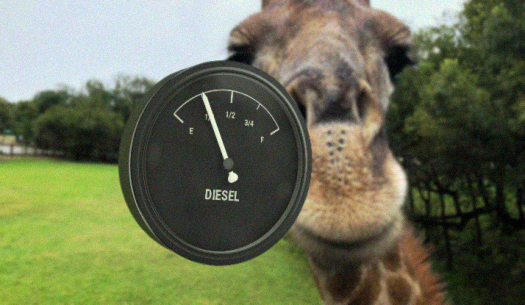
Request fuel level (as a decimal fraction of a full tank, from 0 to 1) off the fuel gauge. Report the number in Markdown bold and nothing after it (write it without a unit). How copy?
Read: **0.25**
